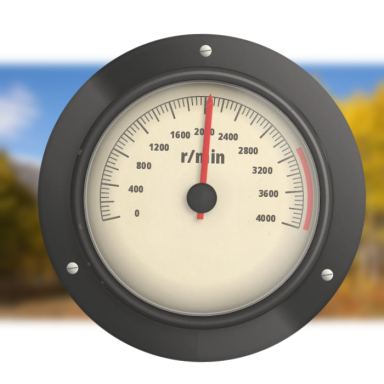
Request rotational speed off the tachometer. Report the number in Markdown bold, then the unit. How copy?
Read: **2050** rpm
